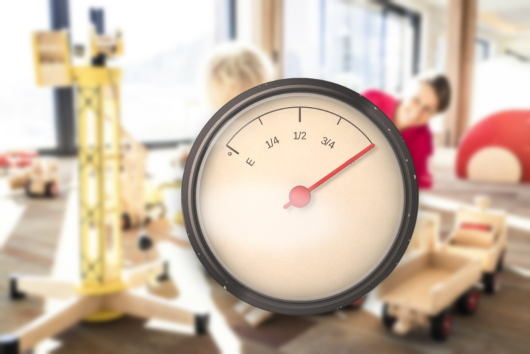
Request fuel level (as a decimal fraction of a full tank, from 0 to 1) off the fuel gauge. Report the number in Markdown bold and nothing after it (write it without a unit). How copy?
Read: **1**
